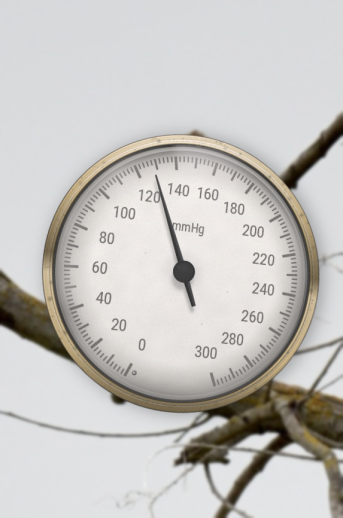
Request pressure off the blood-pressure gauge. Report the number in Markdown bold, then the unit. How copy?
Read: **128** mmHg
